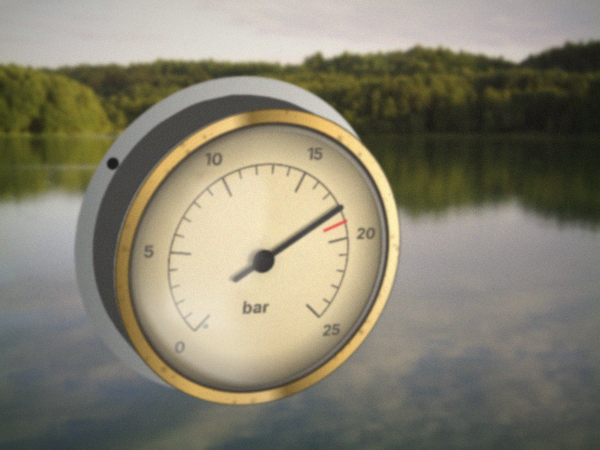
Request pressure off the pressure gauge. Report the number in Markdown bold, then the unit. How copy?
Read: **18** bar
